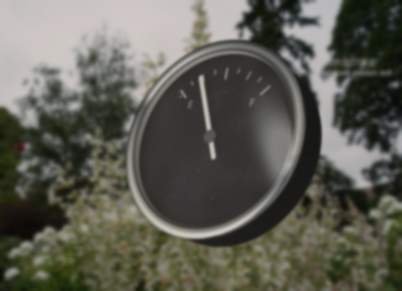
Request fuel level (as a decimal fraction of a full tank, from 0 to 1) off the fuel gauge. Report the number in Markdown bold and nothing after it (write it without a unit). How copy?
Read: **0.25**
